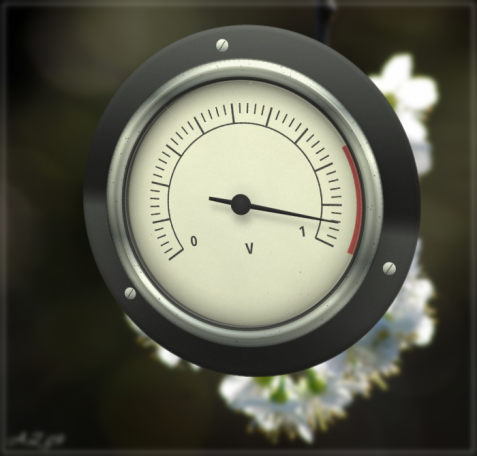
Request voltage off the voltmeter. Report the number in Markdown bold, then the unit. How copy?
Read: **0.94** V
